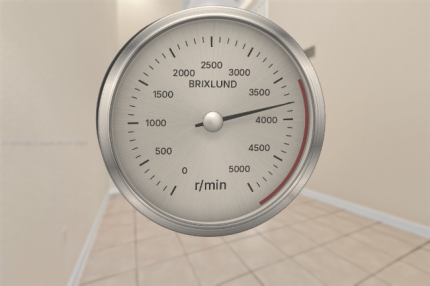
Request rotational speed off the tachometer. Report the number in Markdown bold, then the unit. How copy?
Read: **3800** rpm
